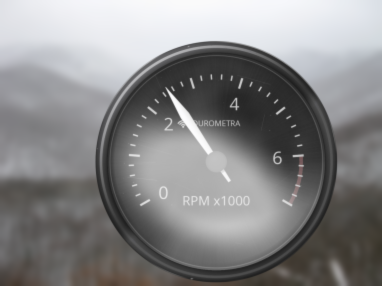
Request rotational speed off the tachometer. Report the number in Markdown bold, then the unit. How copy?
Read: **2500** rpm
